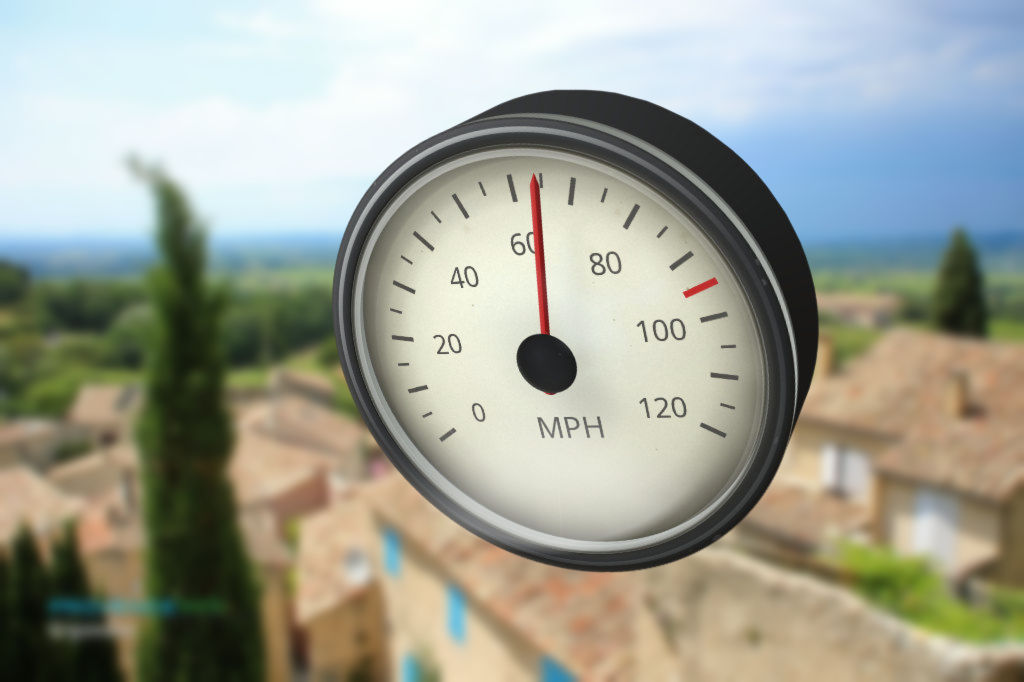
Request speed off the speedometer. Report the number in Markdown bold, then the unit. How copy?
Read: **65** mph
